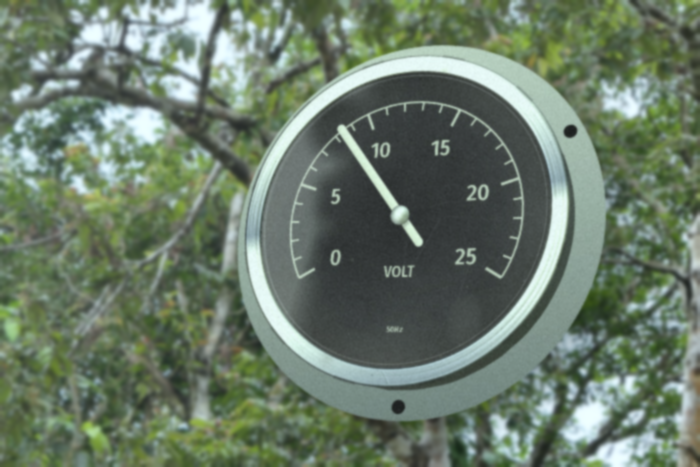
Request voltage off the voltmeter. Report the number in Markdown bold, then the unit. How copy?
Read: **8.5** V
